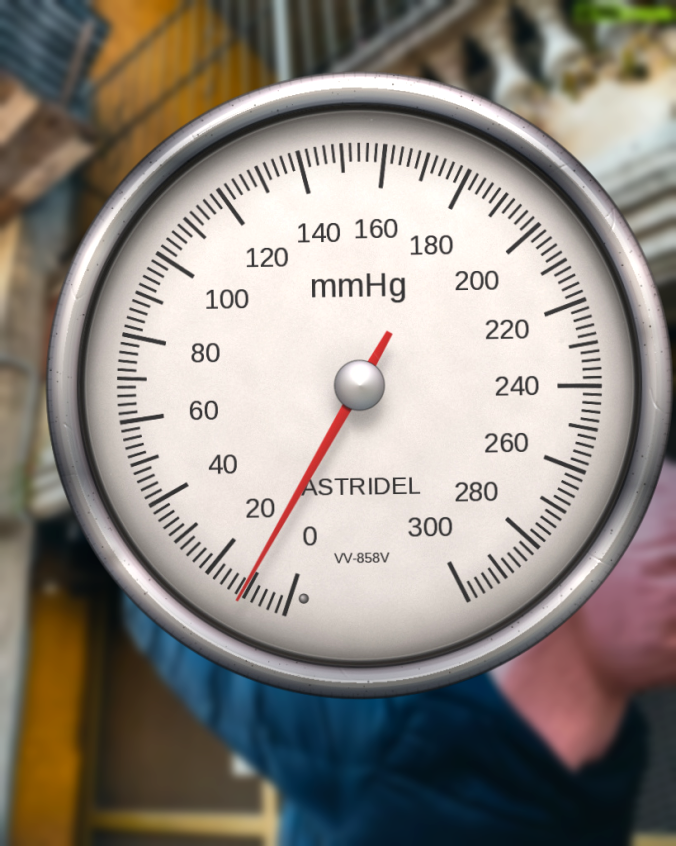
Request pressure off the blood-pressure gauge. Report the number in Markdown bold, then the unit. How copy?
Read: **11** mmHg
